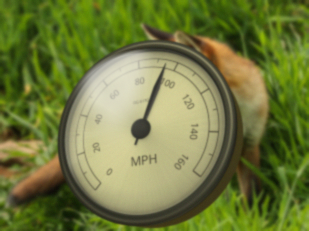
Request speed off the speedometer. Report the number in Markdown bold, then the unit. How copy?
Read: **95** mph
